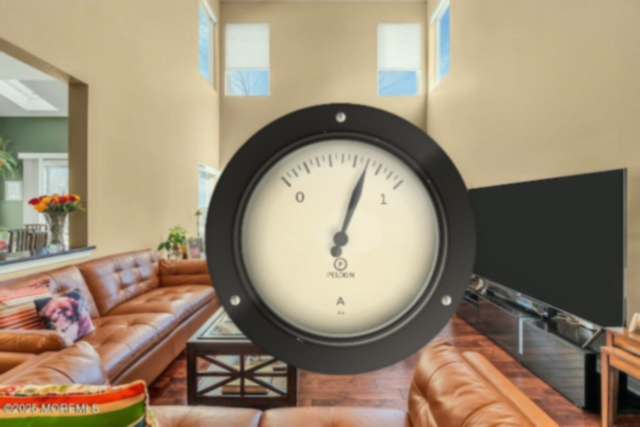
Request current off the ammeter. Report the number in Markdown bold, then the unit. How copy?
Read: **0.7** A
